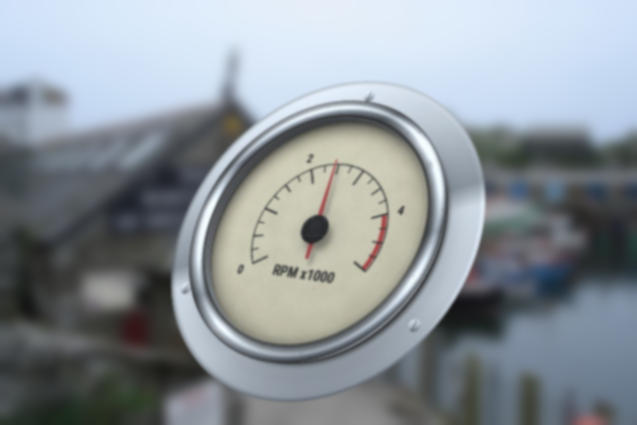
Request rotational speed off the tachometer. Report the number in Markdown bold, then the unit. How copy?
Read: **2500** rpm
